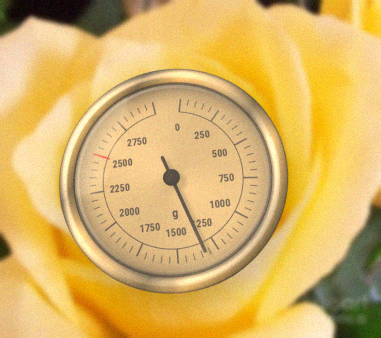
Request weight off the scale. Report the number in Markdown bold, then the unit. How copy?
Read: **1325** g
